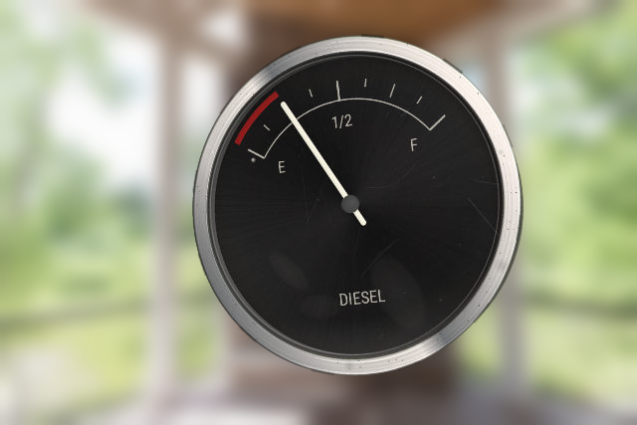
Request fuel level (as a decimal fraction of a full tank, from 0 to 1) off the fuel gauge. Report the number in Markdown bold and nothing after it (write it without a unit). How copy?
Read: **0.25**
